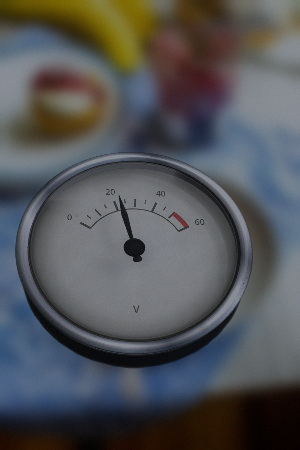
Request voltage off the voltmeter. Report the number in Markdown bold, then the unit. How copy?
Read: **22.5** V
